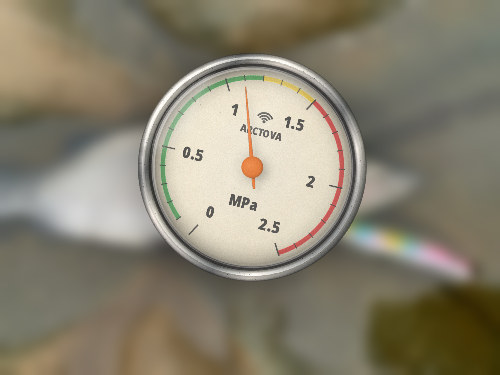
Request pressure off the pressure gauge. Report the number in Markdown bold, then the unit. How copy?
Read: **1.1** MPa
